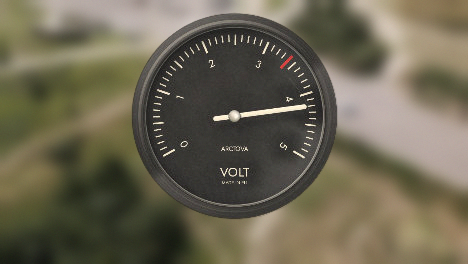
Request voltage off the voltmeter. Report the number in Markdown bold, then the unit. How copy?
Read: **4.2** V
